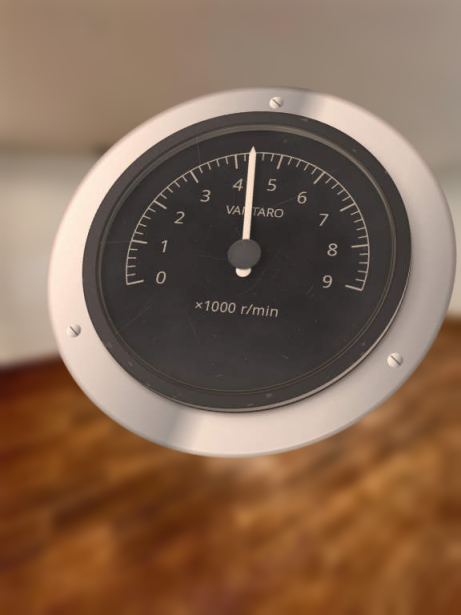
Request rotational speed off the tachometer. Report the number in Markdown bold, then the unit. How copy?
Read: **4400** rpm
